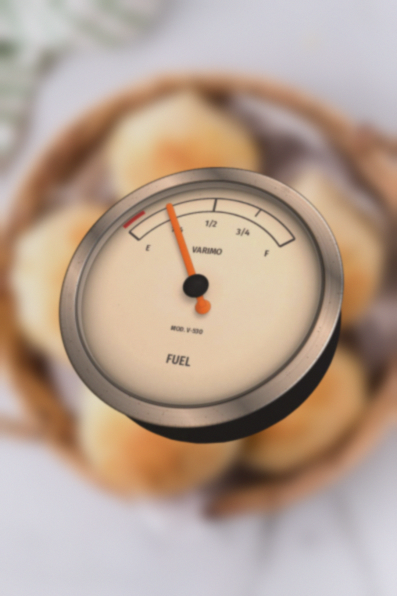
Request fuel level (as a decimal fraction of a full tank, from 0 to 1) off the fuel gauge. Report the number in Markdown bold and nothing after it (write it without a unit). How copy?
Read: **0.25**
